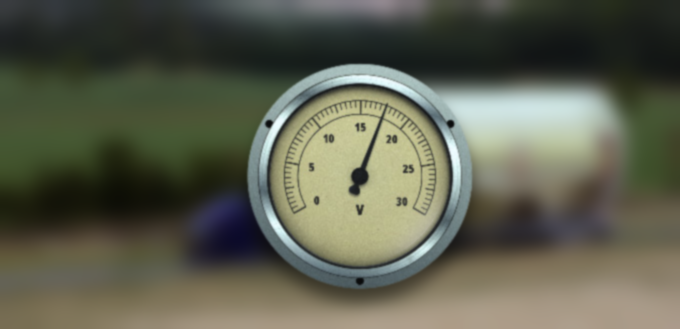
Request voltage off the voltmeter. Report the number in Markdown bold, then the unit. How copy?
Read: **17.5** V
